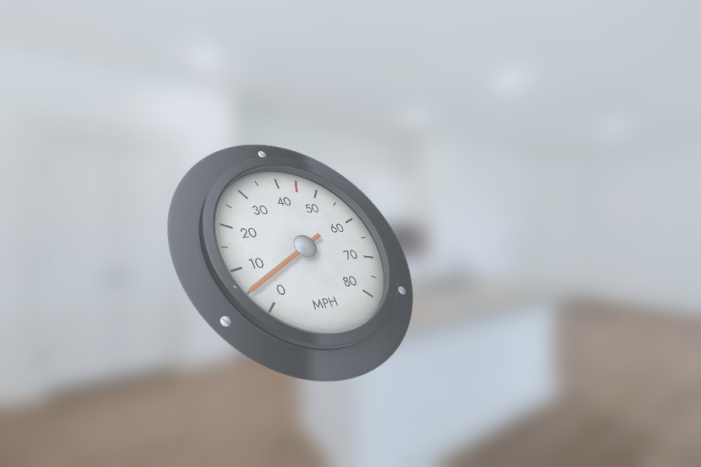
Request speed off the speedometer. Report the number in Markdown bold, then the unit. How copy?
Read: **5** mph
